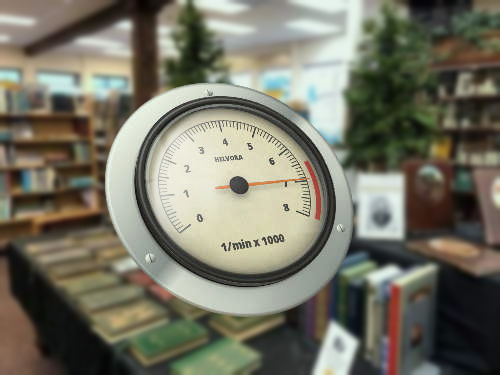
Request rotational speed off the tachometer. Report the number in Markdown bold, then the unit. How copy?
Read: **7000** rpm
